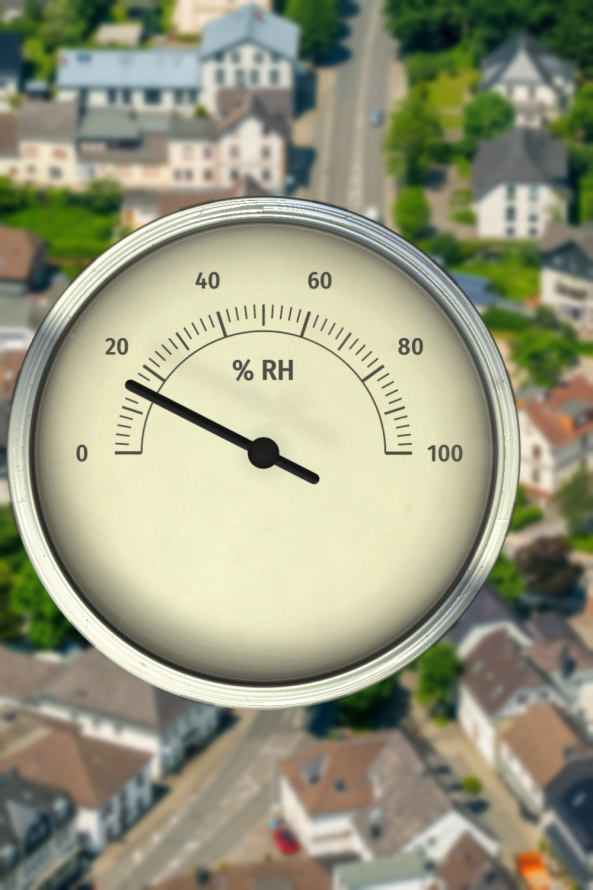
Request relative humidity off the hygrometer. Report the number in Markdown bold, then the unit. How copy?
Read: **15** %
